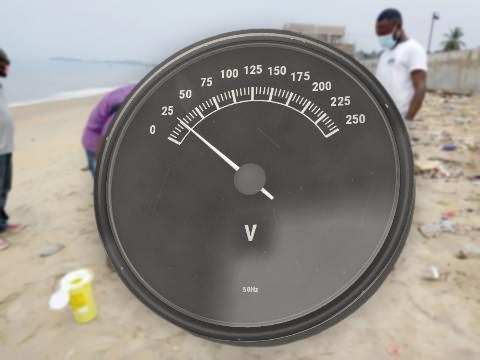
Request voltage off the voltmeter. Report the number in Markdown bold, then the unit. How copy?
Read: **25** V
